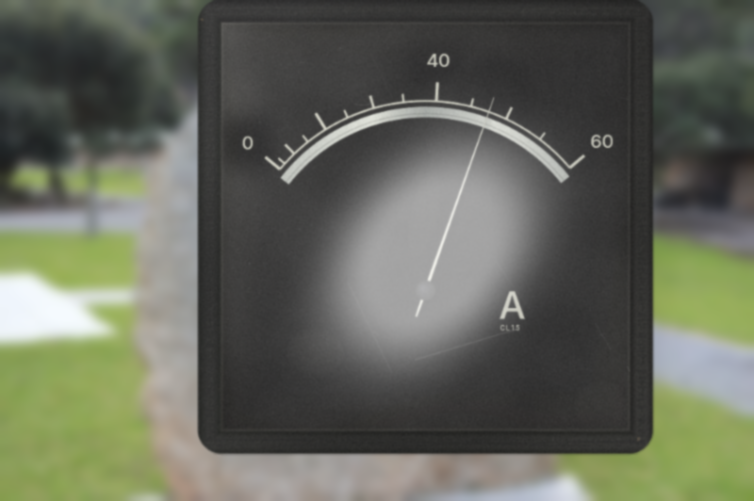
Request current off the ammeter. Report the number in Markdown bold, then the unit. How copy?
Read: **47.5** A
